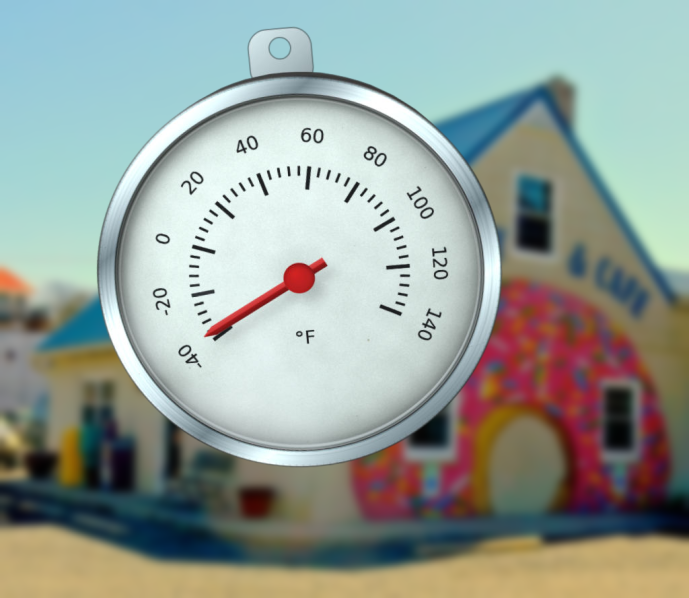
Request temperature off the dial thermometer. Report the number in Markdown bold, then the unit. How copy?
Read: **-36** °F
